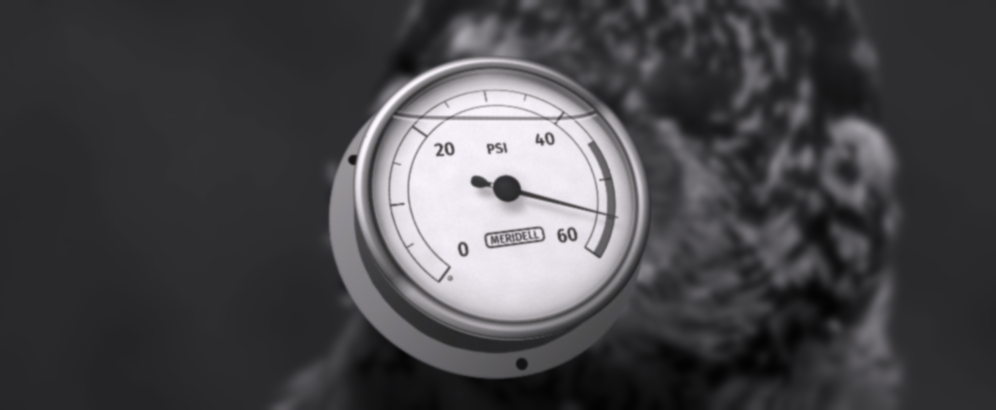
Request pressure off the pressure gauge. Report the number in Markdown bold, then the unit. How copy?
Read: **55** psi
